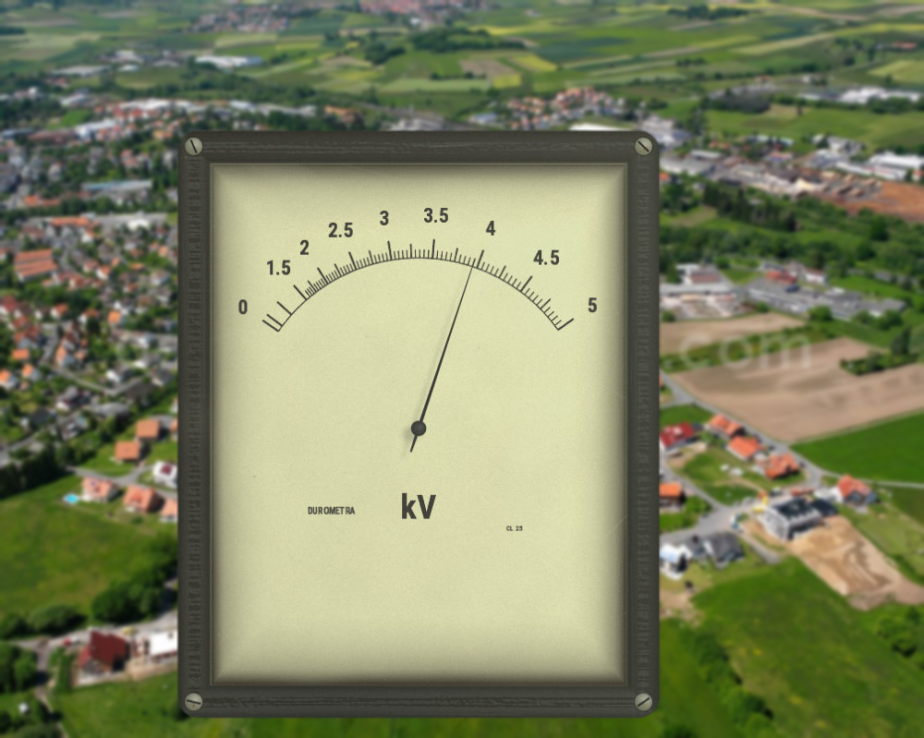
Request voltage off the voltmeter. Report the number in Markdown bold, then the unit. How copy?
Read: **3.95** kV
